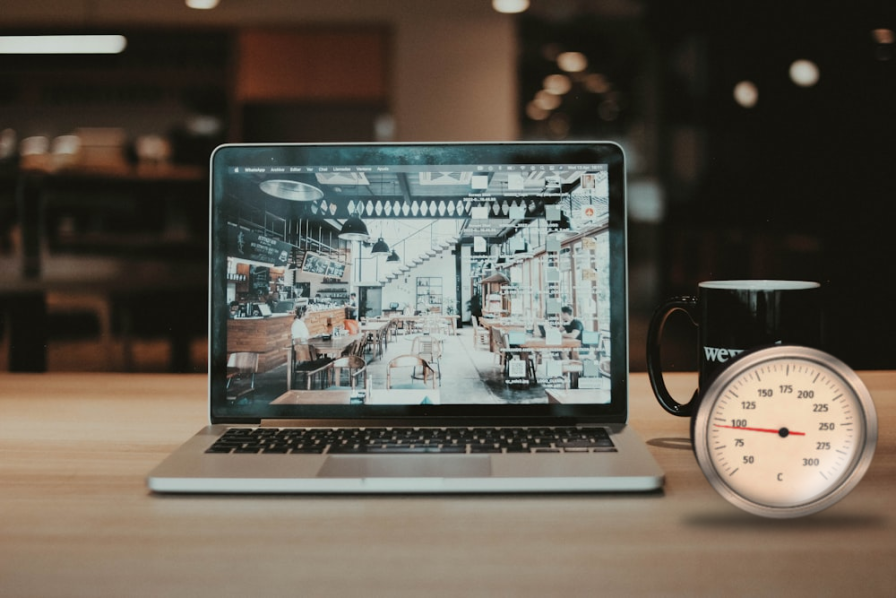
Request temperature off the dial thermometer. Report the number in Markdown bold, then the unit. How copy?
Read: **95** °C
